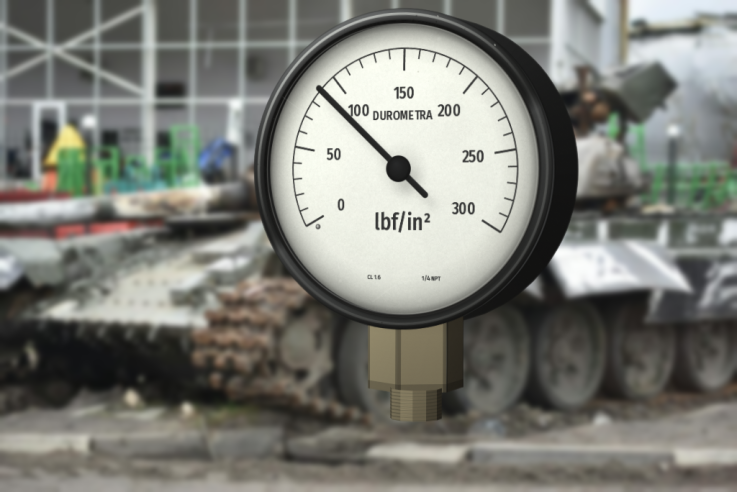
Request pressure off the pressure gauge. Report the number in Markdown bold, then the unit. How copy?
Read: **90** psi
